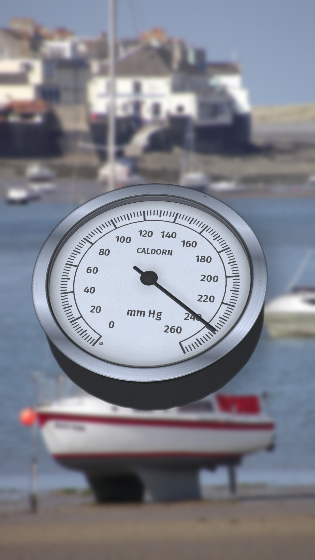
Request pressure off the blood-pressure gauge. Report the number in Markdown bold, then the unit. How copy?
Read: **240** mmHg
